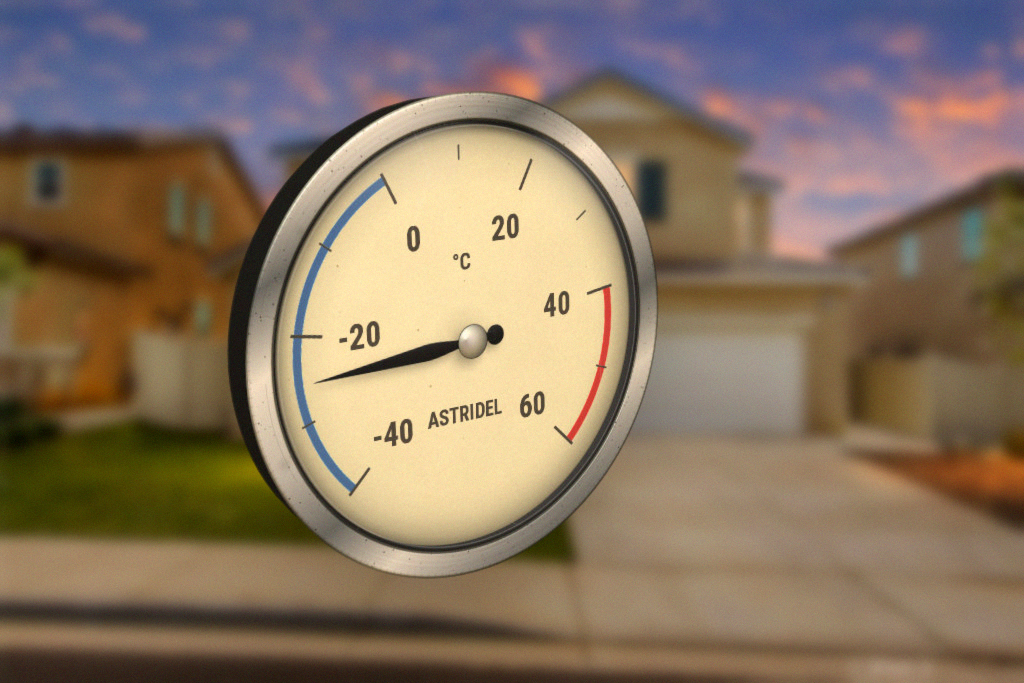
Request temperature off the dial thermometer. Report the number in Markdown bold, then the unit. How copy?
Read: **-25** °C
